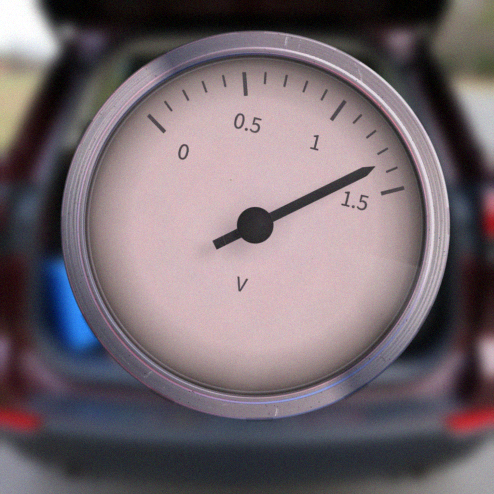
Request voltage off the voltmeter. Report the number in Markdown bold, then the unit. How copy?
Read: **1.35** V
